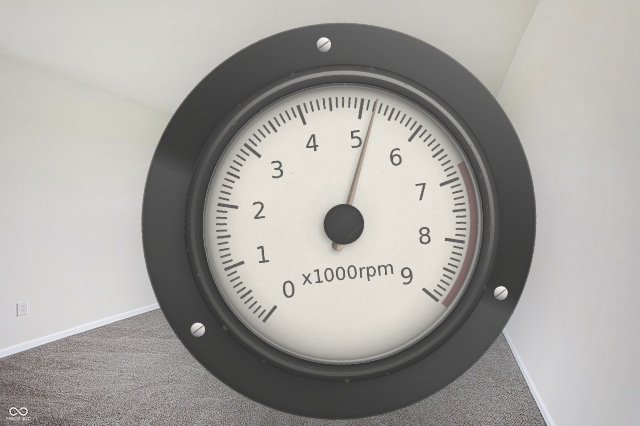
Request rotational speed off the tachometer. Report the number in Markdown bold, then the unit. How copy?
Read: **5200** rpm
